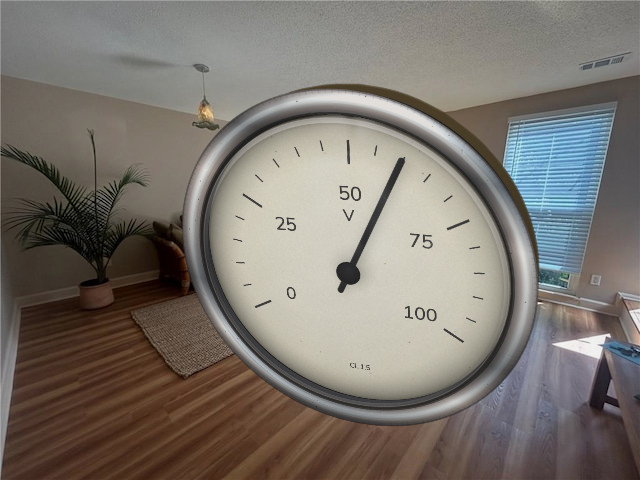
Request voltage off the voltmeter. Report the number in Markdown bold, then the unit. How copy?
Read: **60** V
